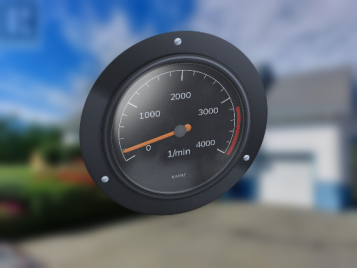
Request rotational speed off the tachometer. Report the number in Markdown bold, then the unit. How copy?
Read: **200** rpm
